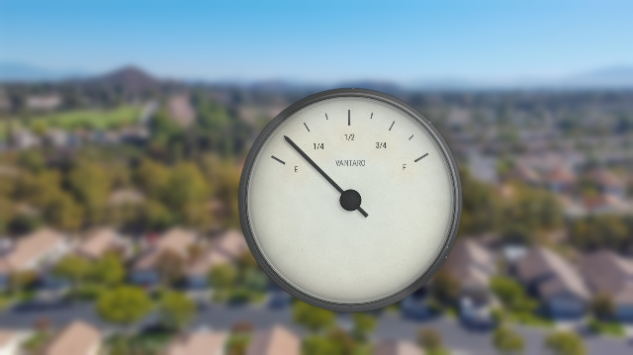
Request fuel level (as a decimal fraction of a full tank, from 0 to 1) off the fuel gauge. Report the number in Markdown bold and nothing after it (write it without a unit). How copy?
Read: **0.125**
